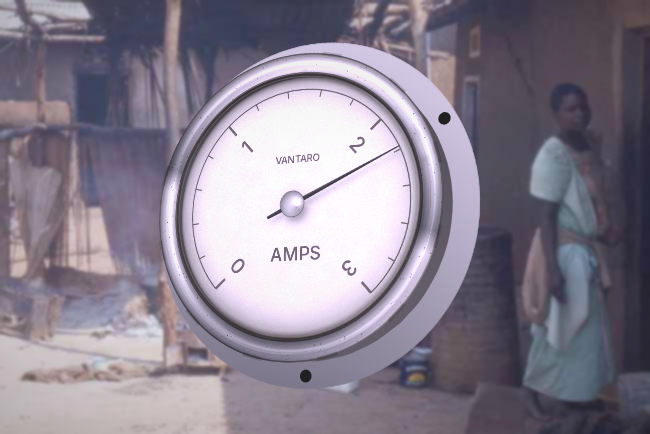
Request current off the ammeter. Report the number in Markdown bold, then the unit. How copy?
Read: **2.2** A
